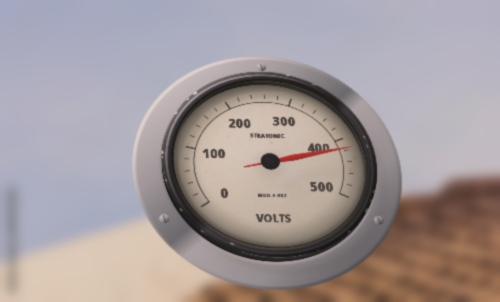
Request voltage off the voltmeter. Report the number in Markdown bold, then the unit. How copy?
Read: **420** V
